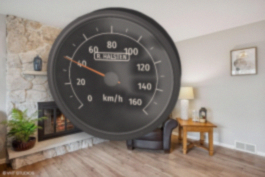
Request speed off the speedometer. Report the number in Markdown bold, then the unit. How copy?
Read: **40** km/h
